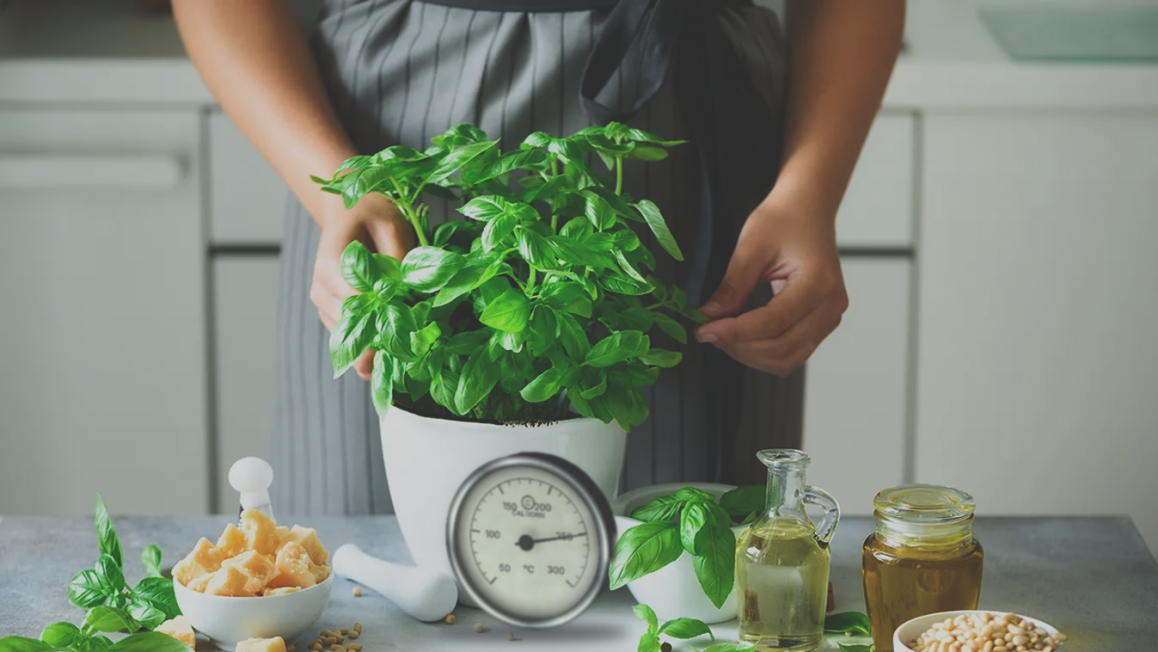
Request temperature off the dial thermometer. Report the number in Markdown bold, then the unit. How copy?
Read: **250** °C
